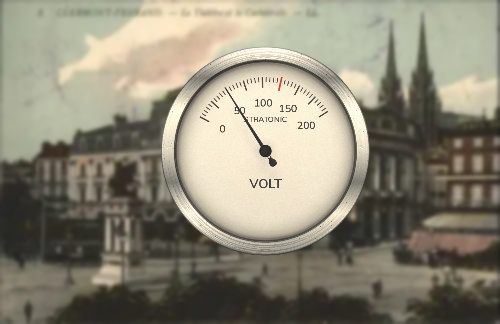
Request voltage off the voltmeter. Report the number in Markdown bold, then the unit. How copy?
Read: **50** V
